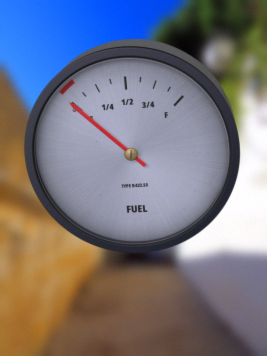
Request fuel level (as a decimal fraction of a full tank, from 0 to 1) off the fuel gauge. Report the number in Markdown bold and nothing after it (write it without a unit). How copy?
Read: **0**
